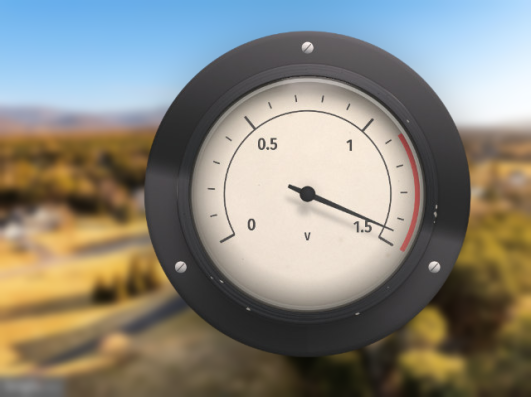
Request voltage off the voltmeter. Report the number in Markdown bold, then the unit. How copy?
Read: **1.45** V
